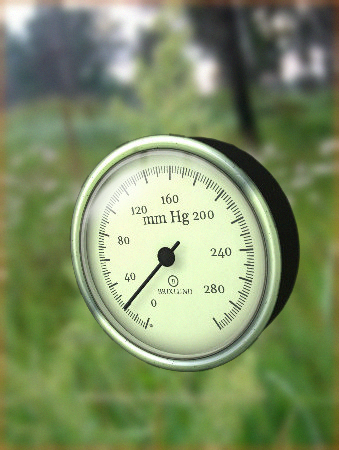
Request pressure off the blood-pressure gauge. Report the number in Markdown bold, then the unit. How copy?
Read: **20** mmHg
